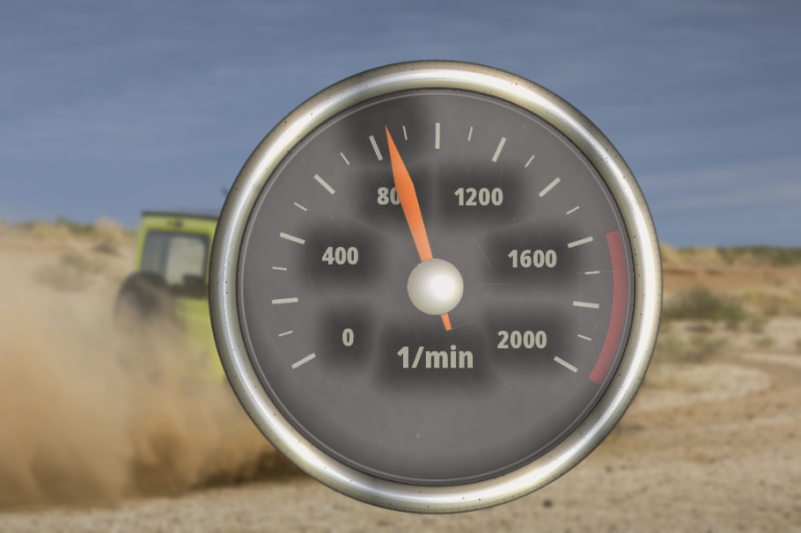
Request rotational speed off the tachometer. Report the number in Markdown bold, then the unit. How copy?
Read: **850** rpm
